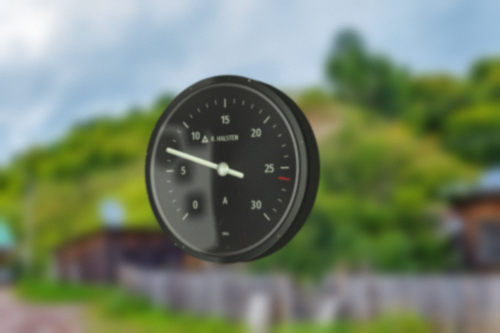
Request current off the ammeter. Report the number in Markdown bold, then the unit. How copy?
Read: **7** A
